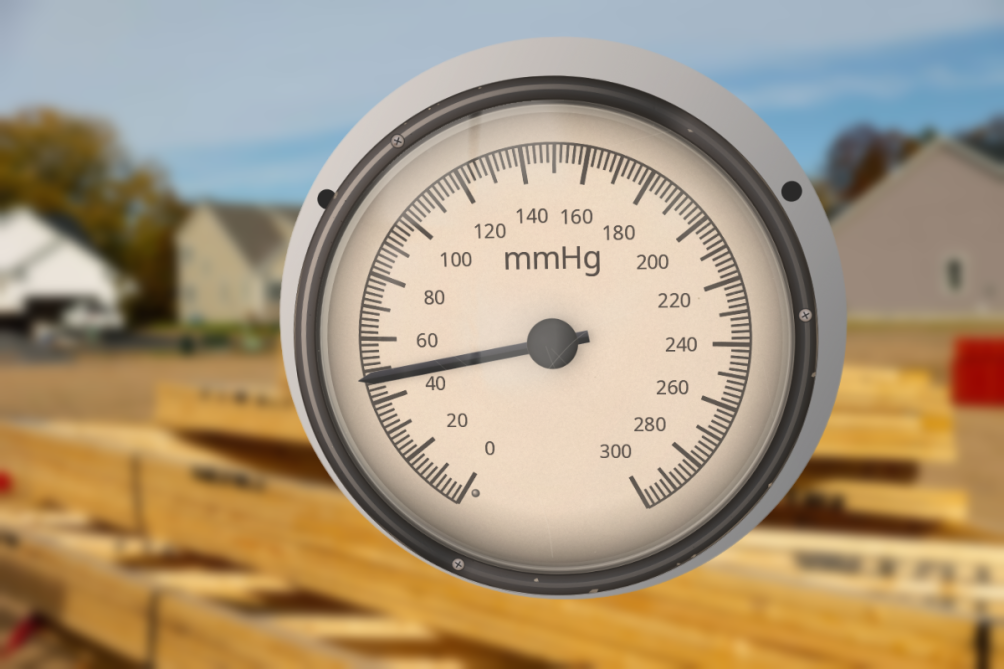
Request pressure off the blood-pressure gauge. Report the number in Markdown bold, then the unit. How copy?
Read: **48** mmHg
